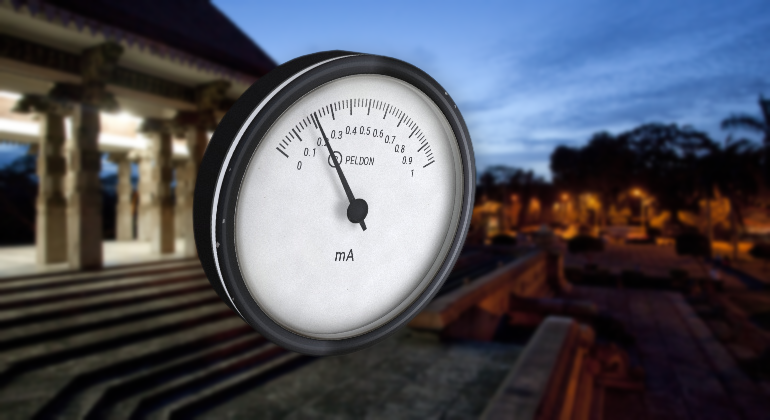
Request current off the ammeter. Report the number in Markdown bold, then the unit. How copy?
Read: **0.2** mA
